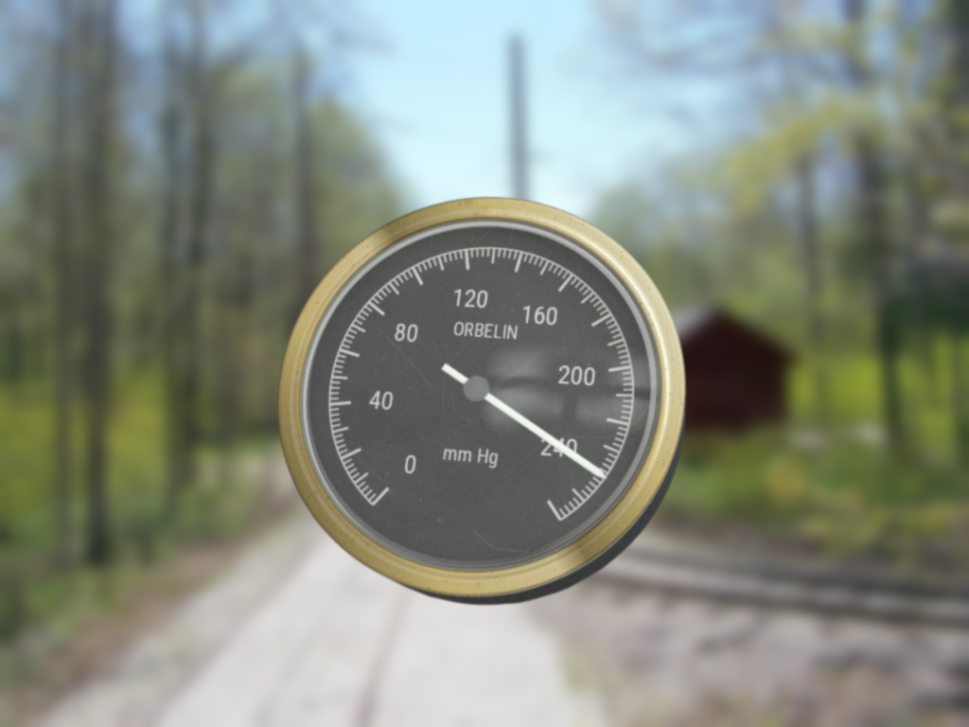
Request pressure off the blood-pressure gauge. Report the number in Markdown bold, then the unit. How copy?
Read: **240** mmHg
